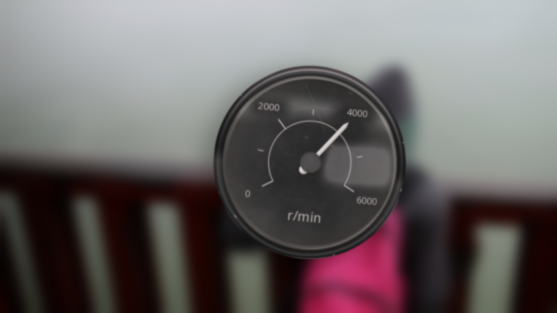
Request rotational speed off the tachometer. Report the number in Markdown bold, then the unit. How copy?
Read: **4000** rpm
